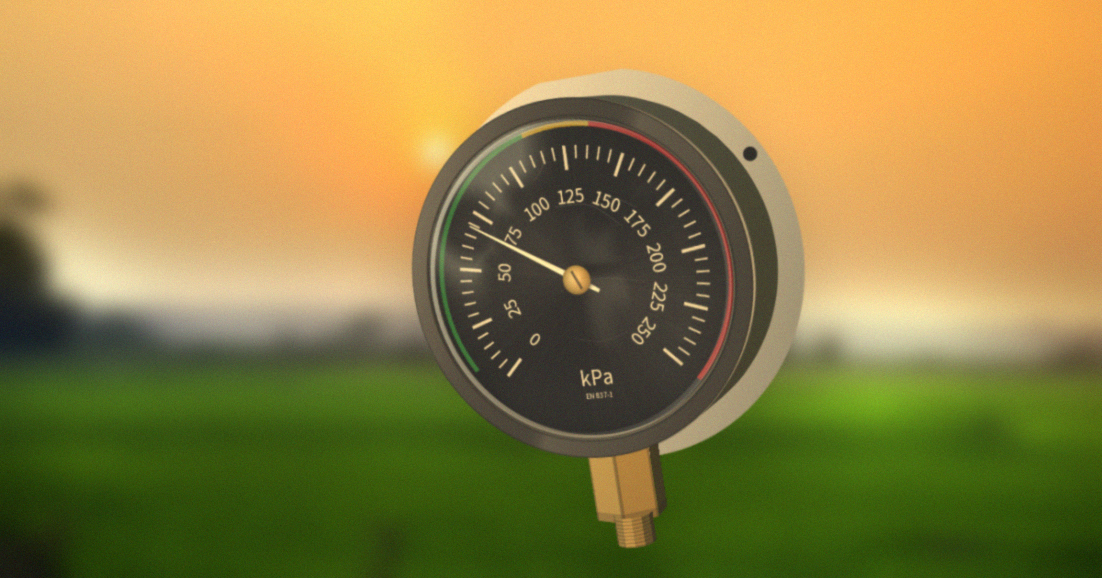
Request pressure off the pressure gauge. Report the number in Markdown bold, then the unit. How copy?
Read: **70** kPa
